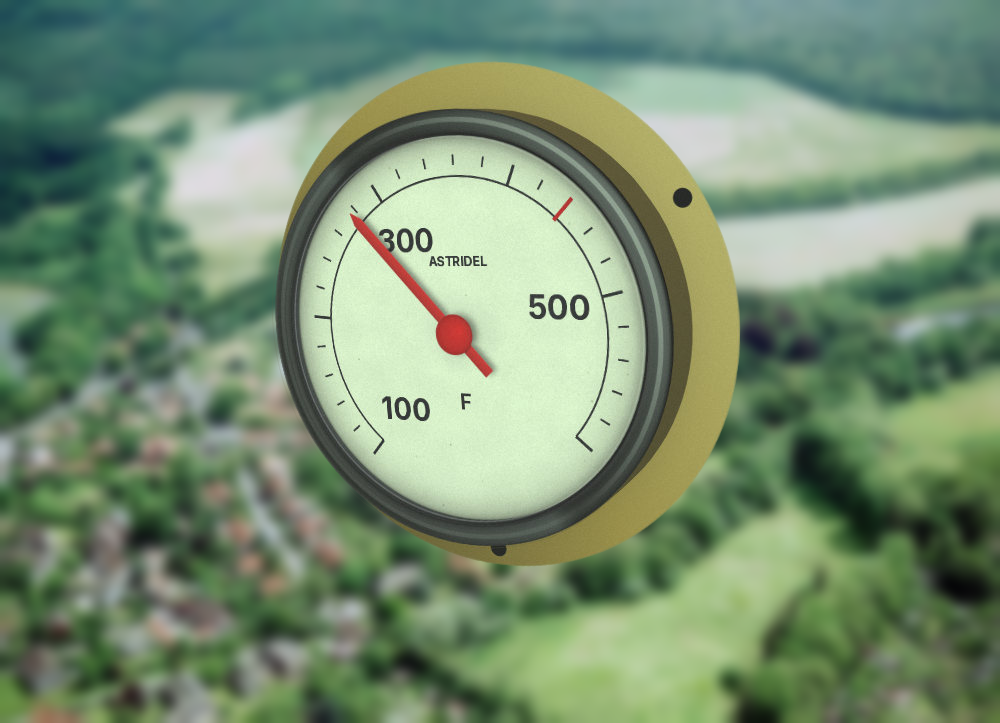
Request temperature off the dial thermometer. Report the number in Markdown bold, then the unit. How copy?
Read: **280** °F
